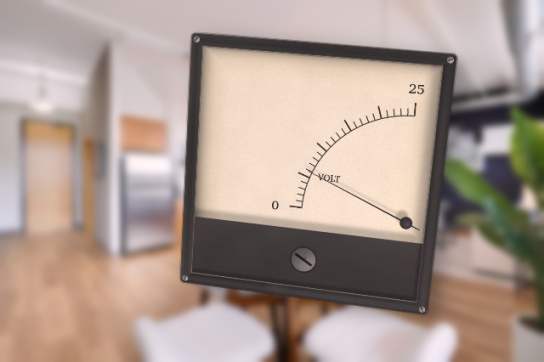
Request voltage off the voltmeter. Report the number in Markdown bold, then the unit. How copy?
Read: **6** V
